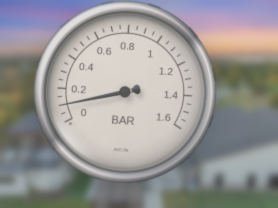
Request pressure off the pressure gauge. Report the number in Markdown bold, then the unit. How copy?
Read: **0.1** bar
